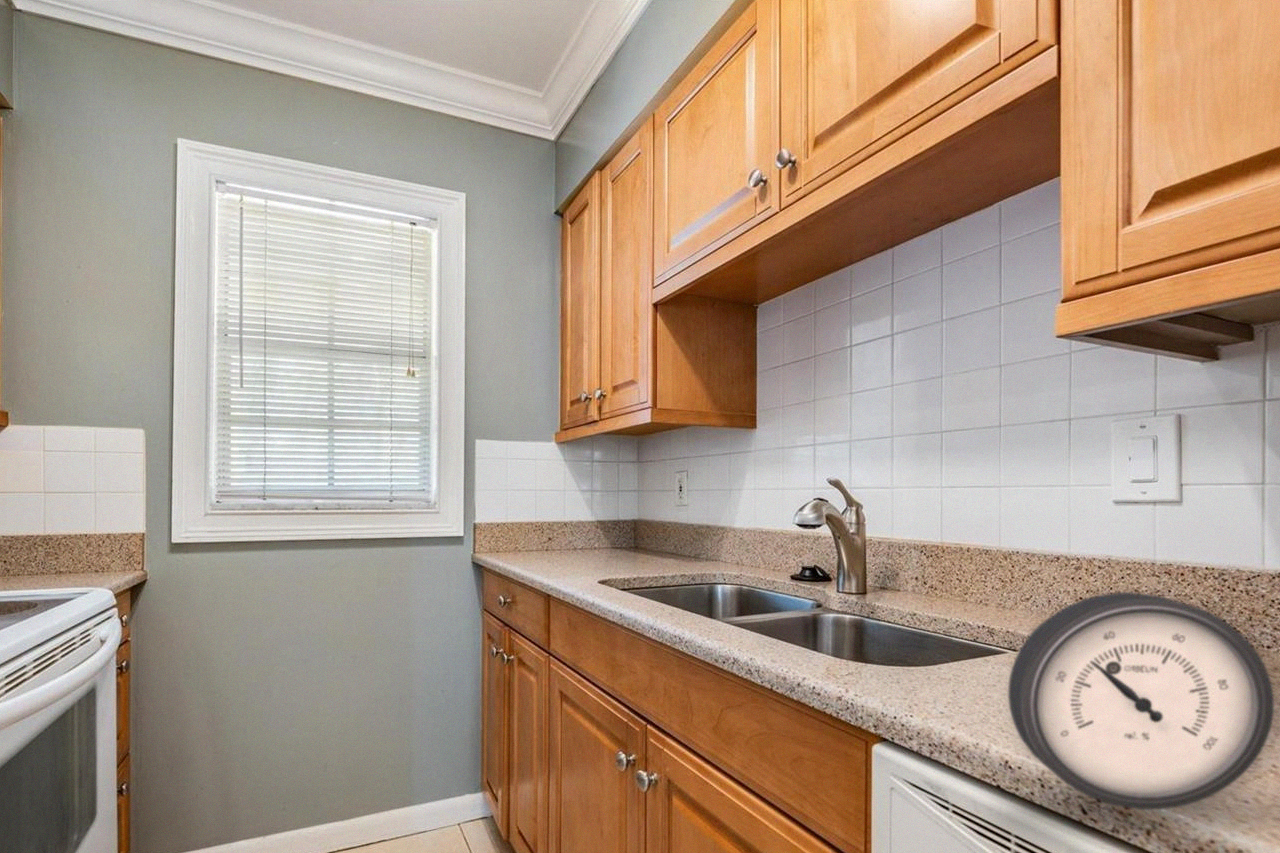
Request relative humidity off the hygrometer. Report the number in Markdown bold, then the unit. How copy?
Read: **30** %
